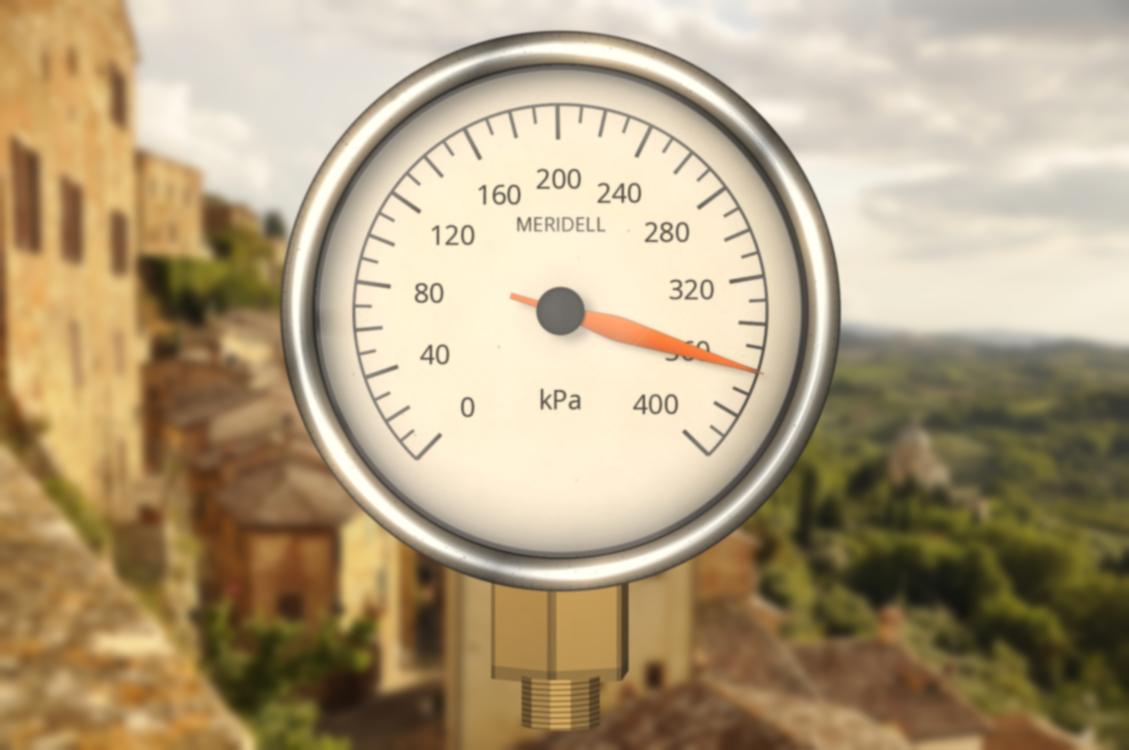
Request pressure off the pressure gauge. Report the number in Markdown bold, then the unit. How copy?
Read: **360** kPa
